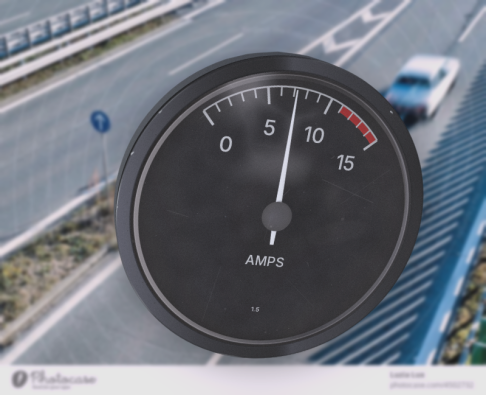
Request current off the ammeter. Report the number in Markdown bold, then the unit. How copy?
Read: **7** A
